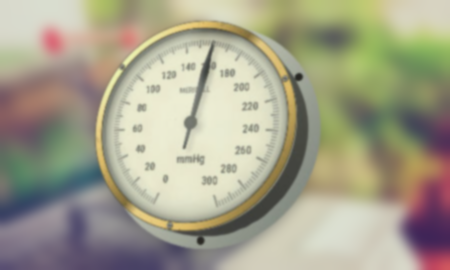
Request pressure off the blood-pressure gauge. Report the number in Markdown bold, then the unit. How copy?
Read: **160** mmHg
